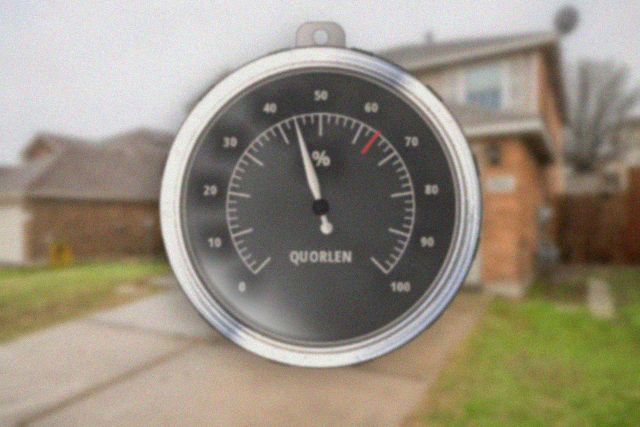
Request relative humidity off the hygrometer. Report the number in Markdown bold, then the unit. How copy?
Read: **44** %
